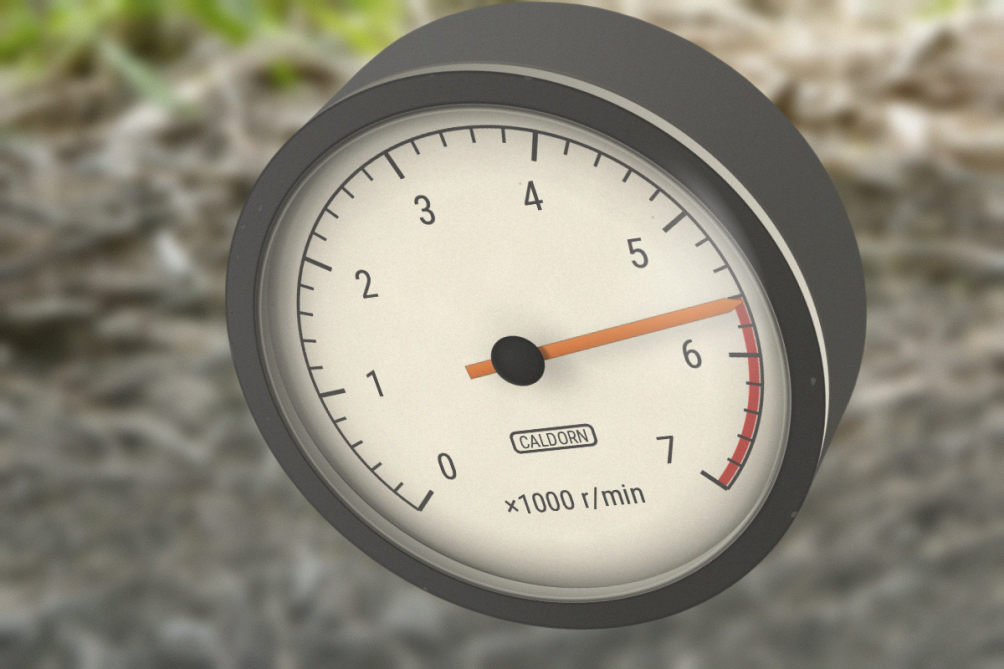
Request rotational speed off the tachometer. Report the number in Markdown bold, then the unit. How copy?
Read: **5600** rpm
